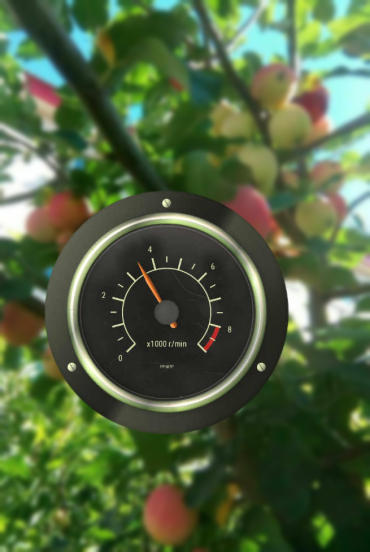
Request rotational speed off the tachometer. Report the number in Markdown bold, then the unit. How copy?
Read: **3500** rpm
